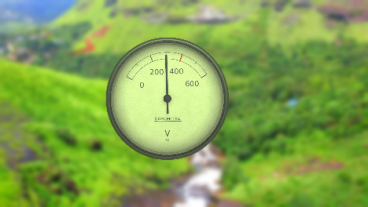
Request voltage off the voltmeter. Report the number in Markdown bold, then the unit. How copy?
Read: **300** V
